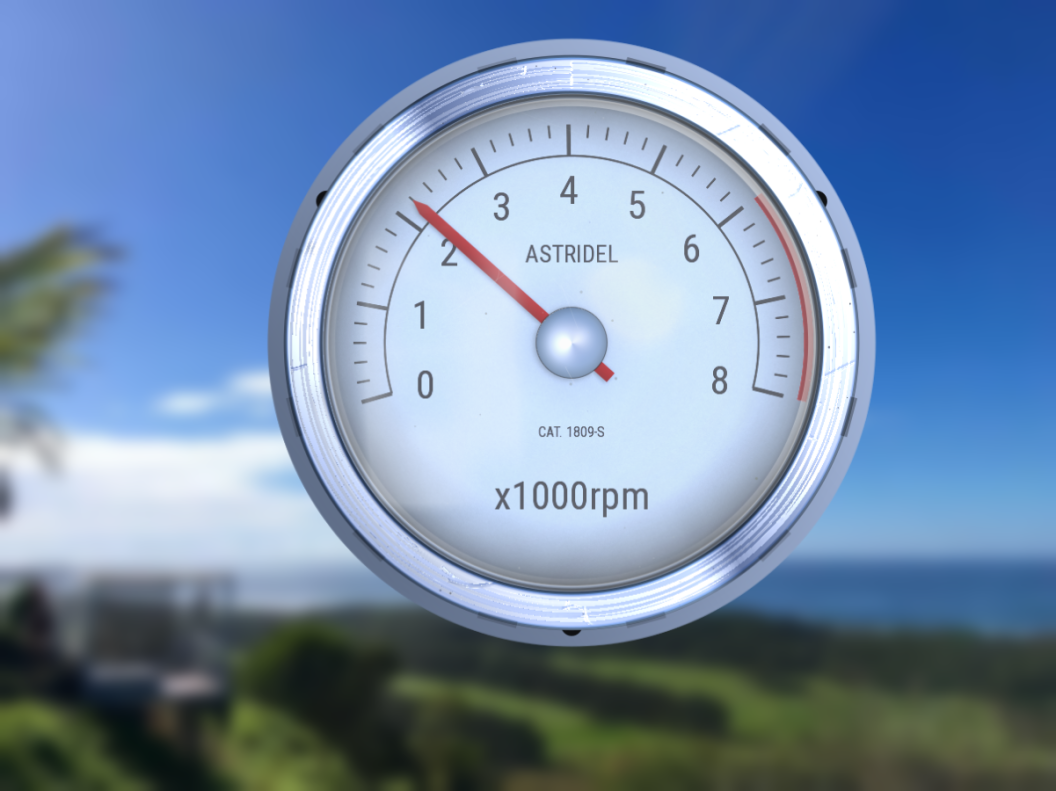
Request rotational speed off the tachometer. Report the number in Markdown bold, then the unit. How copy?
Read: **2200** rpm
